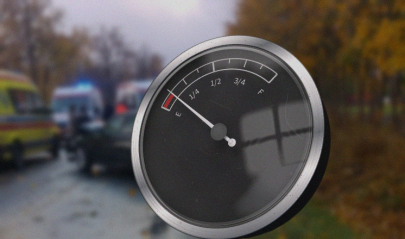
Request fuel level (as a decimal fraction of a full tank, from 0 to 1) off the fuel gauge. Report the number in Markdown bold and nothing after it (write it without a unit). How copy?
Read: **0.125**
